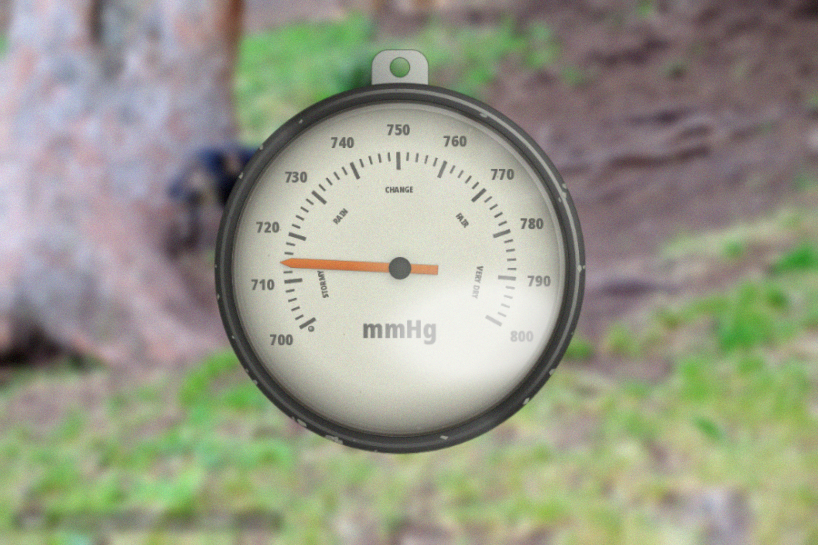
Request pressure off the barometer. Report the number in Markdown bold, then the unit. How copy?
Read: **714** mmHg
